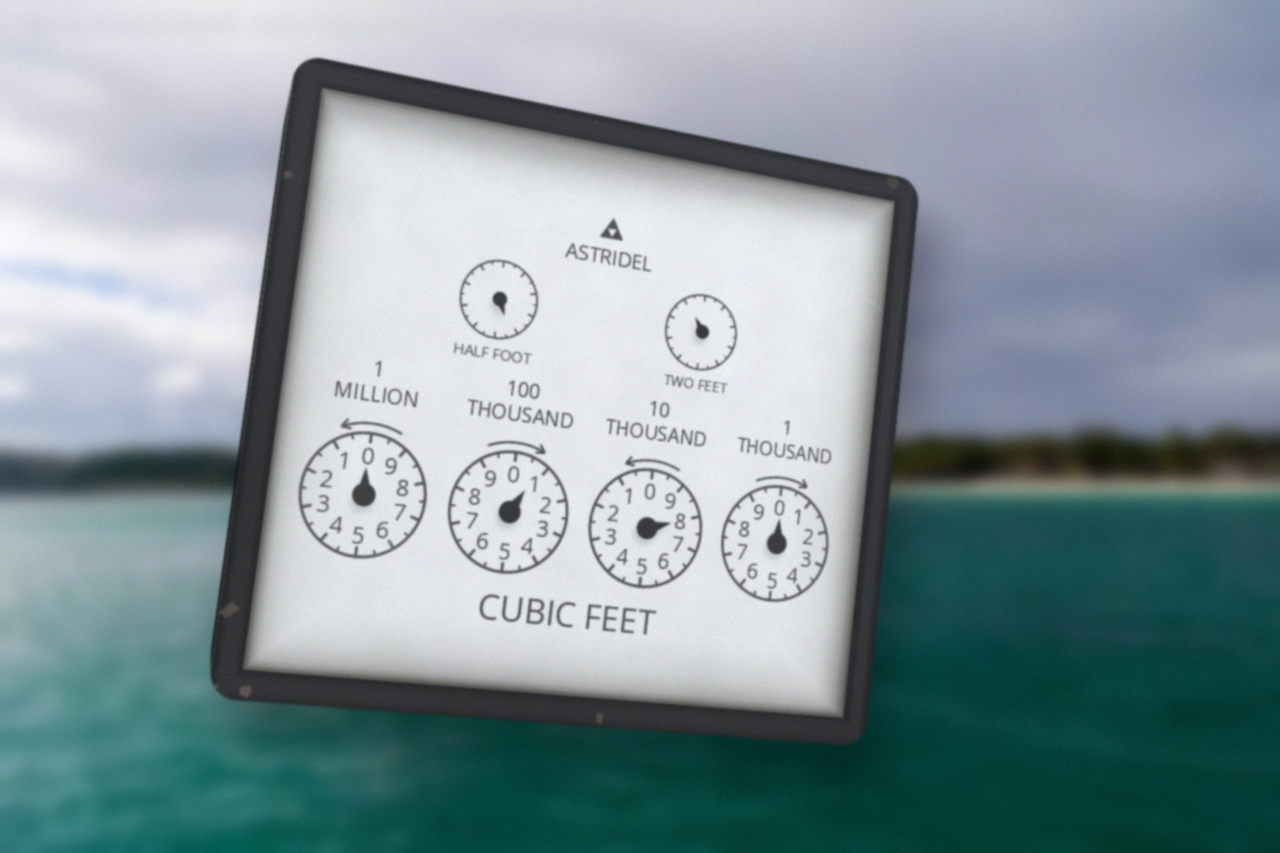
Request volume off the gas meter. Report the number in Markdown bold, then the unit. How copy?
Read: **8000** ft³
